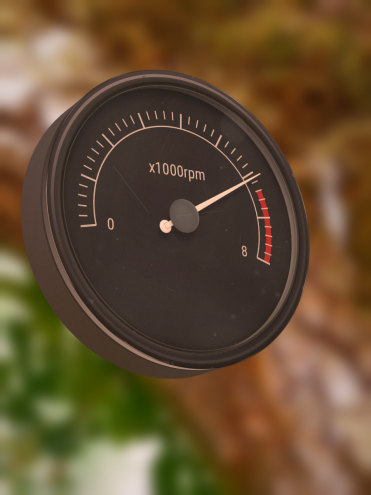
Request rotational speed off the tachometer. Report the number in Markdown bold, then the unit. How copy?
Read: **6100** rpm
